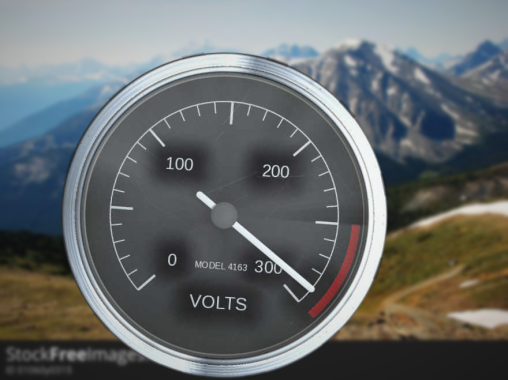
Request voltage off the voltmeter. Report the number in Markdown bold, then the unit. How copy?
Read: **290** V
